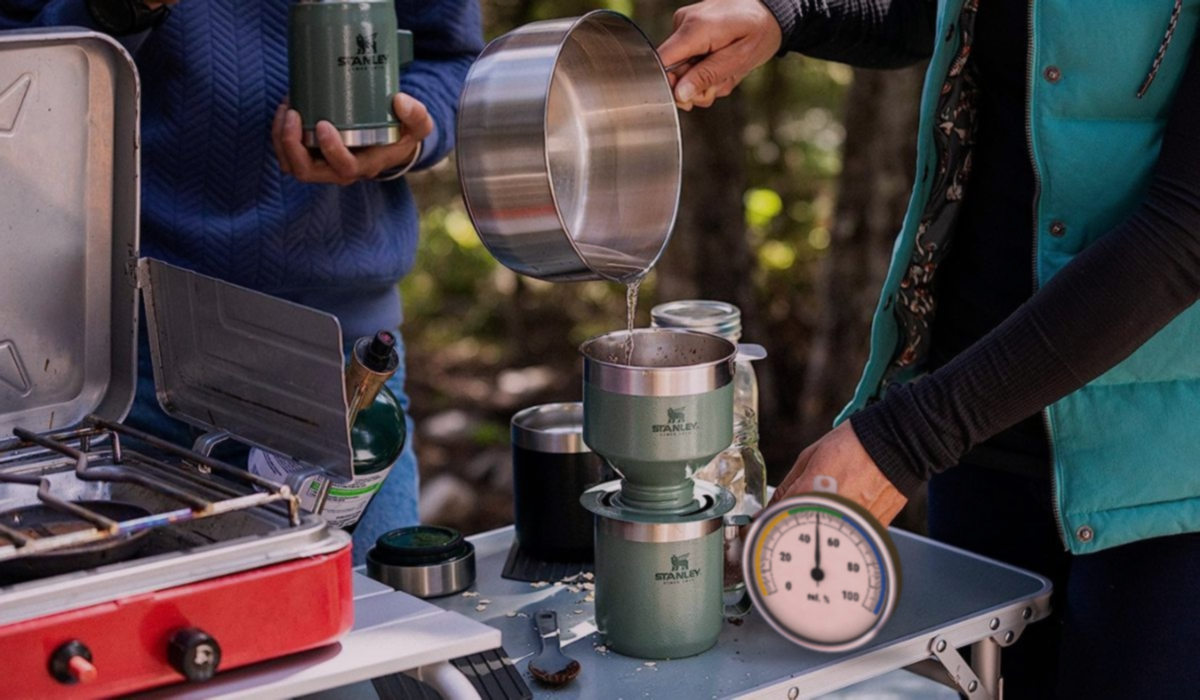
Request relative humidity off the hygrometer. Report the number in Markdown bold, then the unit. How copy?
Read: **50** %
